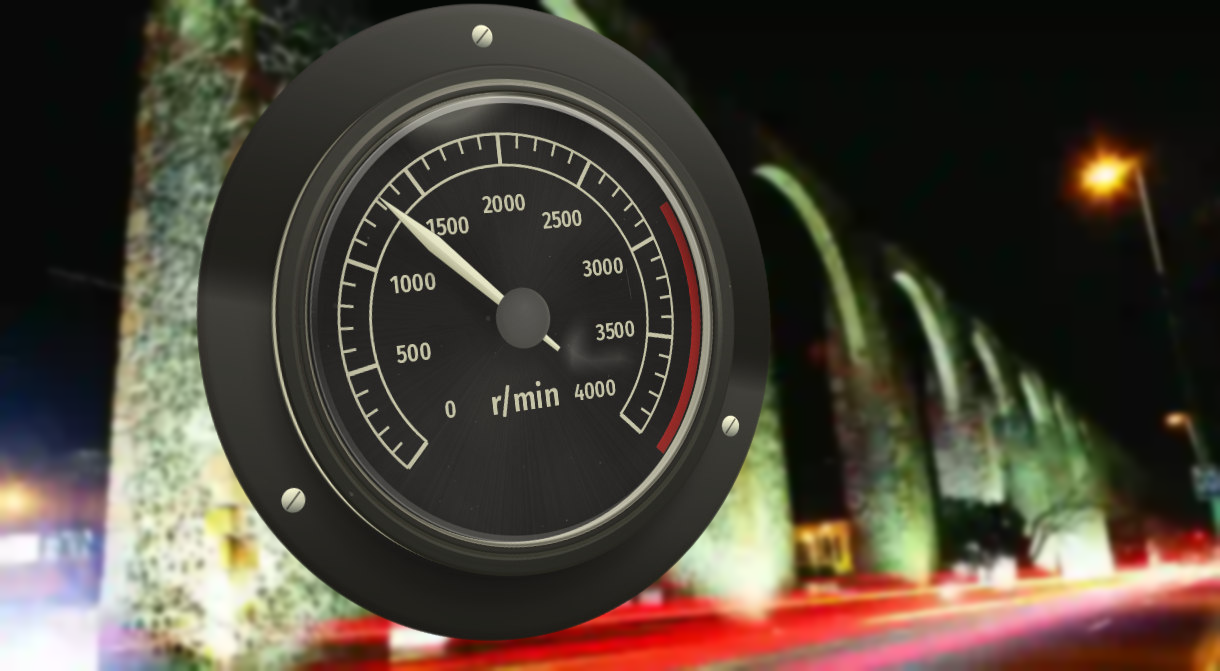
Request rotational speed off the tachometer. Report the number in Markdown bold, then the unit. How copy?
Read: **1300** rpm
